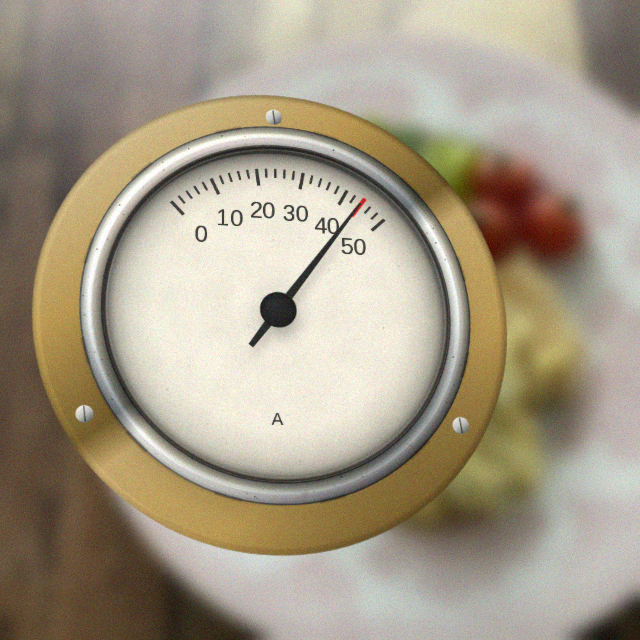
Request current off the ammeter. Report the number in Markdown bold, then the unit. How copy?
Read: **44** A
